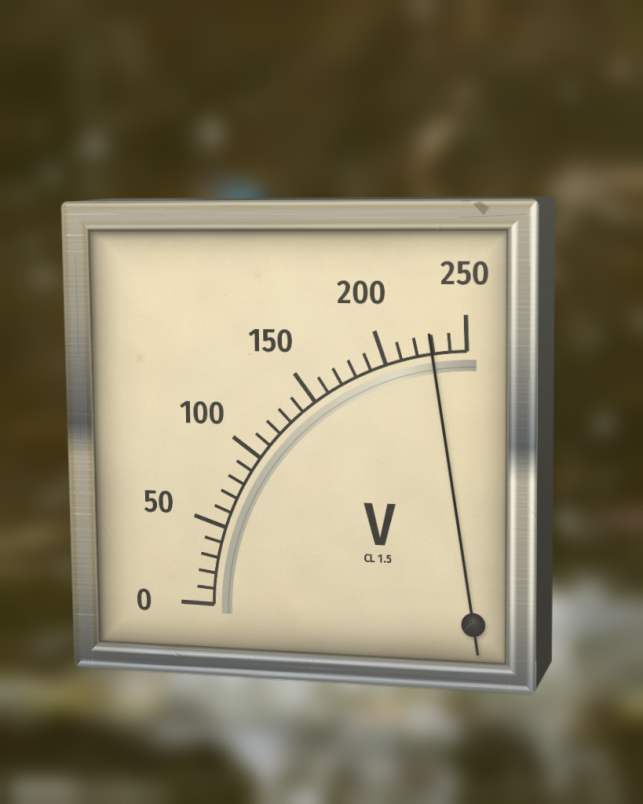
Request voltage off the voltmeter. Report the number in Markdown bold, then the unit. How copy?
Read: **230** V
